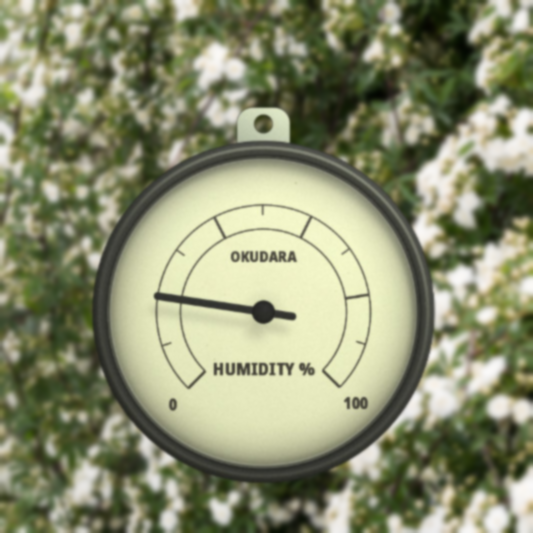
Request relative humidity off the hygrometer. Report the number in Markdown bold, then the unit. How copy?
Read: **20** %
